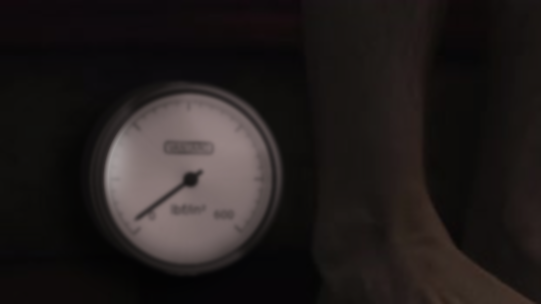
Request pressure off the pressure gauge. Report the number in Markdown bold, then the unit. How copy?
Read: **20** psi
